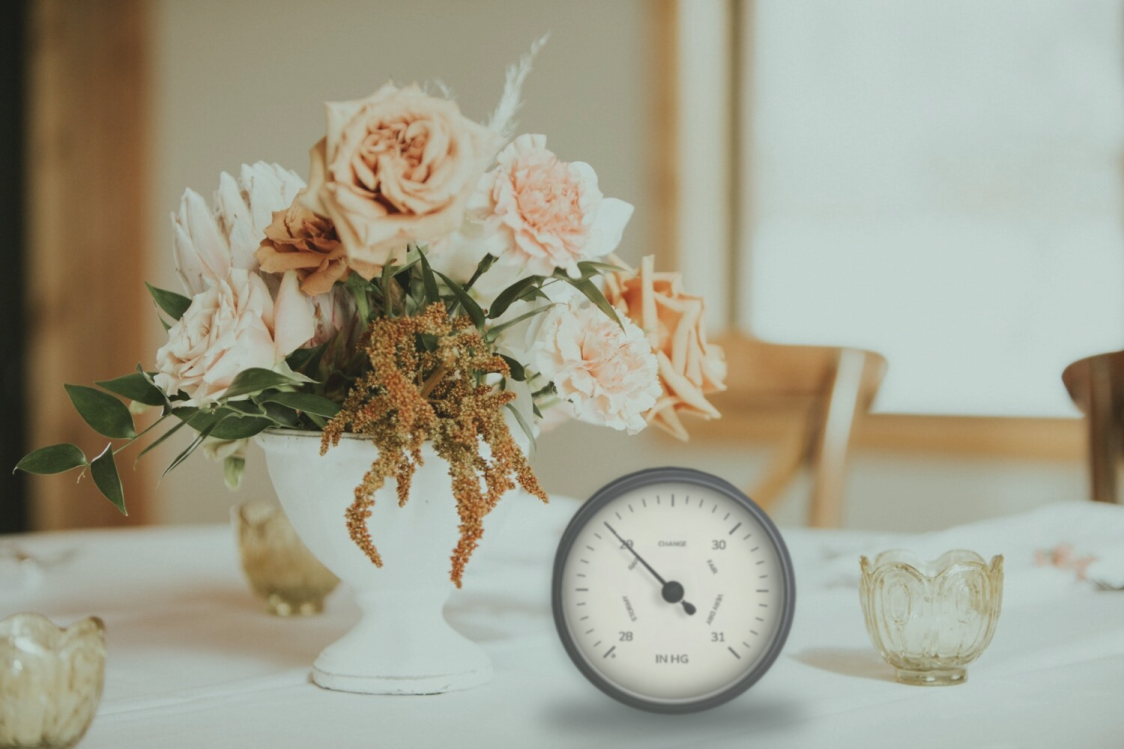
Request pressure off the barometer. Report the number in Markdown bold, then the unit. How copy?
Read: **29** inHg
